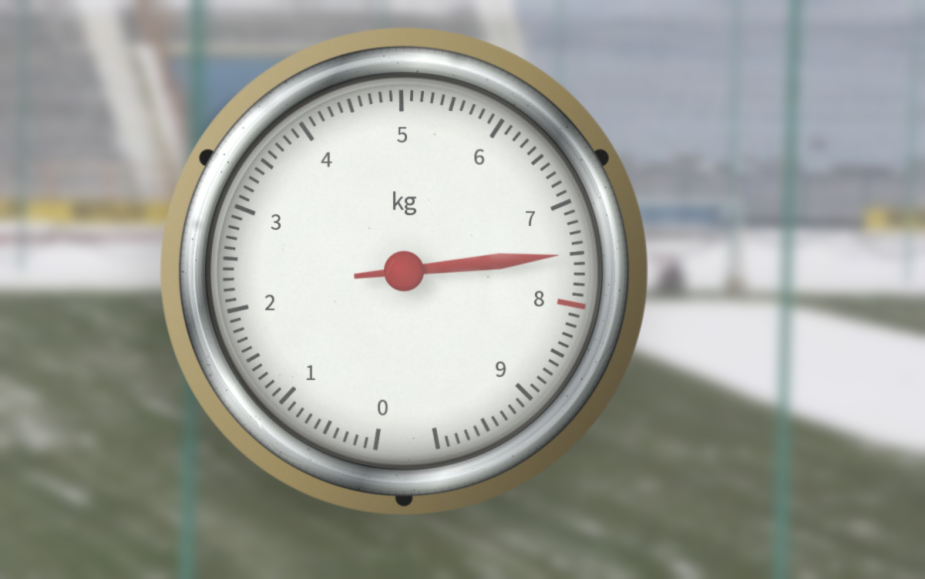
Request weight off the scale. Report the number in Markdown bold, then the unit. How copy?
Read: **7.5** kg
